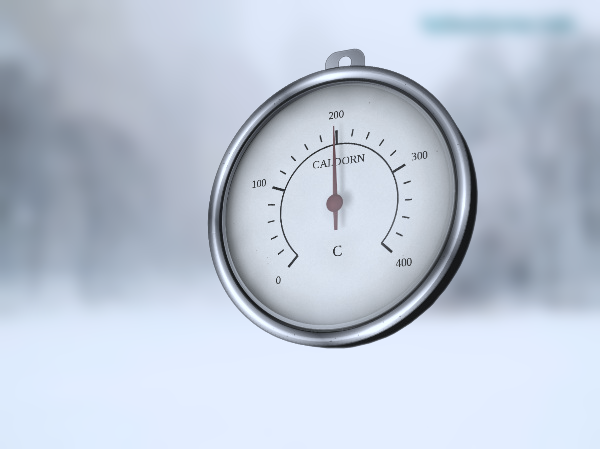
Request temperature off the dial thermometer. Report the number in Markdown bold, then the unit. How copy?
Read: **200** °C
